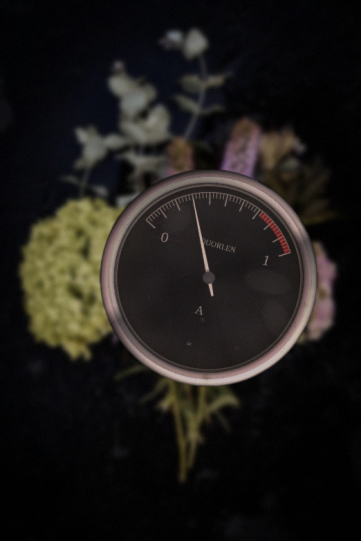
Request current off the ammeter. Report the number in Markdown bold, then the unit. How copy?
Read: **0.3** A
